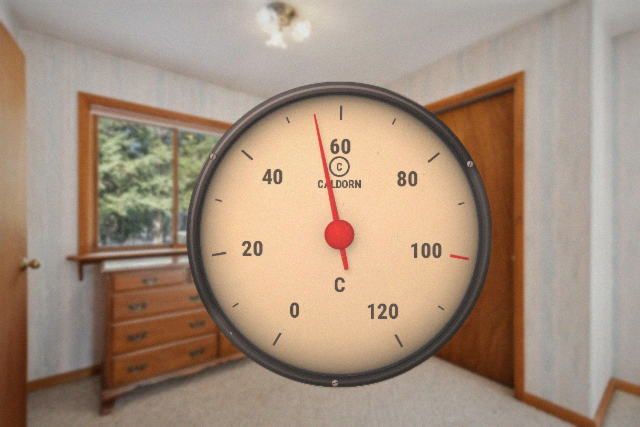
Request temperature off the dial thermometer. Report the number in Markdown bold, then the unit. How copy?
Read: **55** °C
